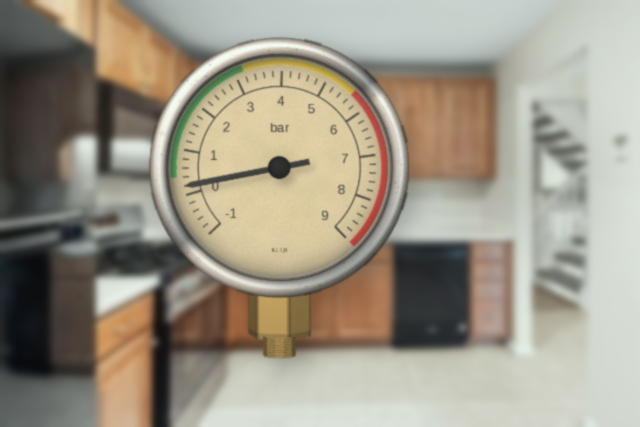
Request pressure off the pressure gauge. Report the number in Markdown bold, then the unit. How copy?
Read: **0.2** bar
